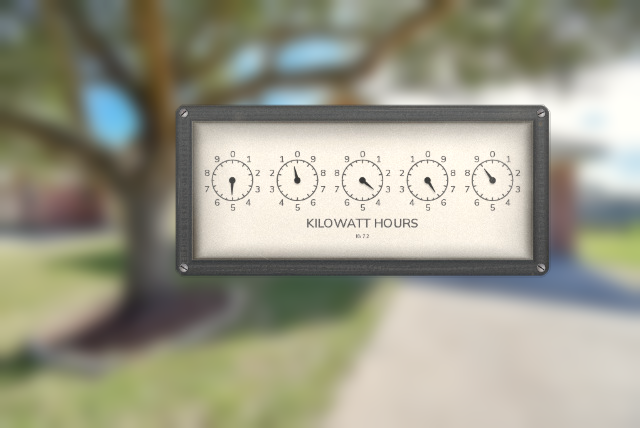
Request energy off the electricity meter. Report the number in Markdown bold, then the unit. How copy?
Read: **50359** kWh
